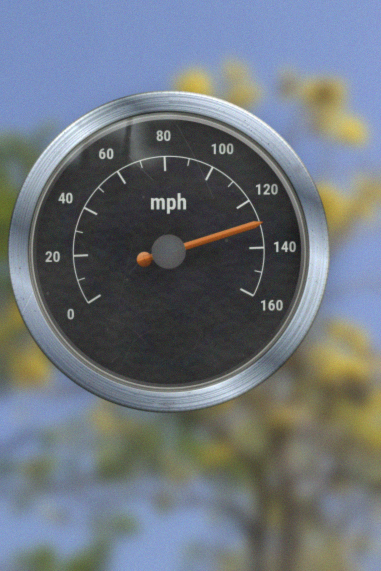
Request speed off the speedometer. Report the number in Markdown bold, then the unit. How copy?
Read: **130** mph
